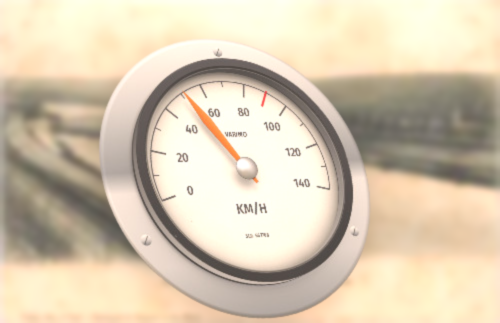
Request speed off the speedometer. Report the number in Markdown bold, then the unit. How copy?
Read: **50** km/h
